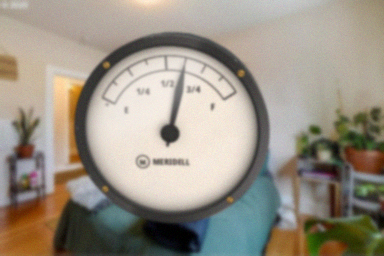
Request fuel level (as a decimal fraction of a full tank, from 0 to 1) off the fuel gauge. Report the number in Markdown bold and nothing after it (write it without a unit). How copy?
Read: **0.625**
